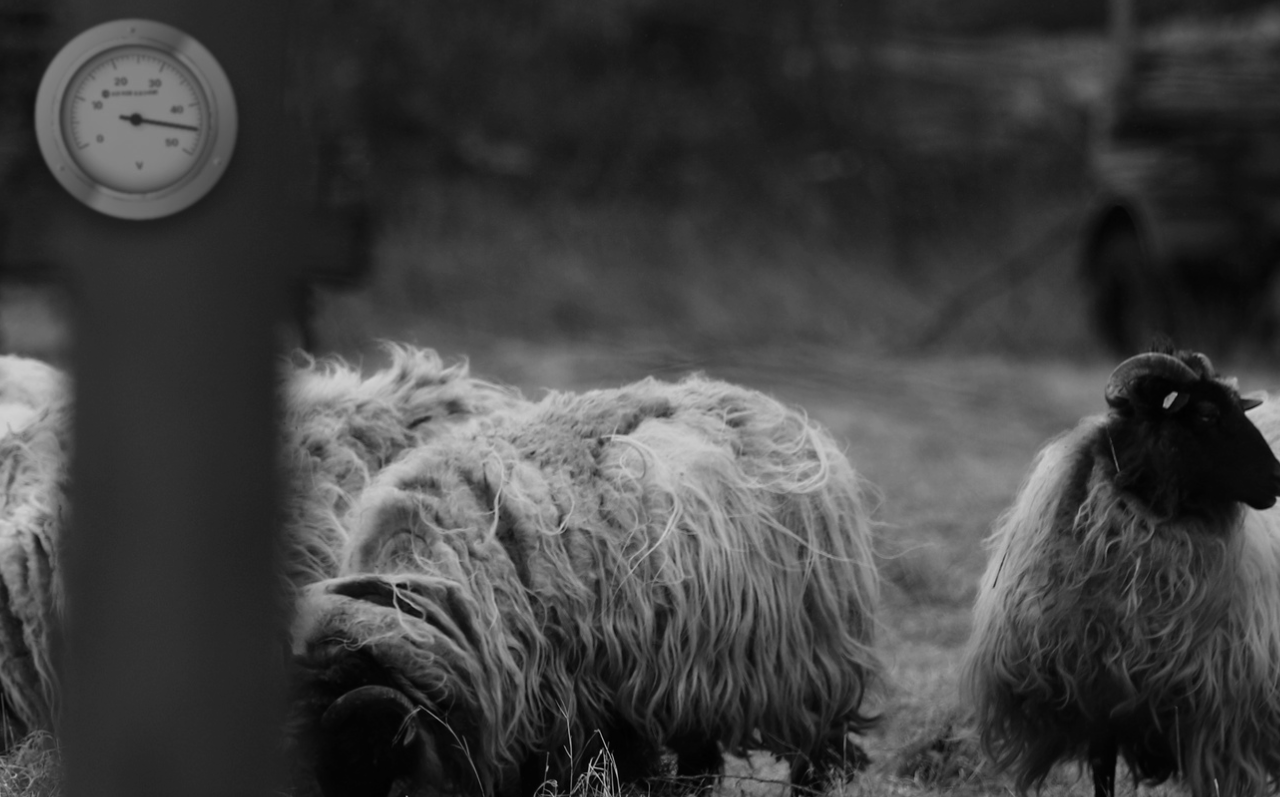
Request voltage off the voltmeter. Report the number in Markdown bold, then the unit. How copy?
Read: **45** V
